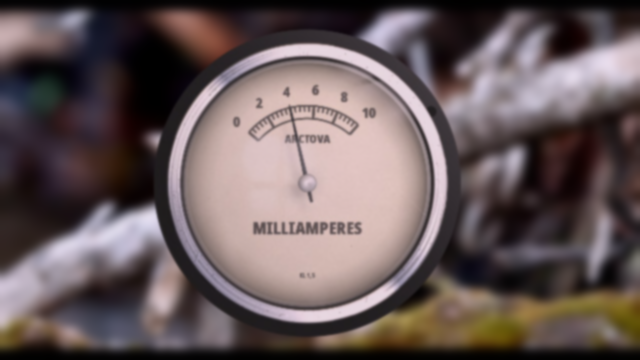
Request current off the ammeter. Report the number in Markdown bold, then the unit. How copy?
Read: **4** mA
